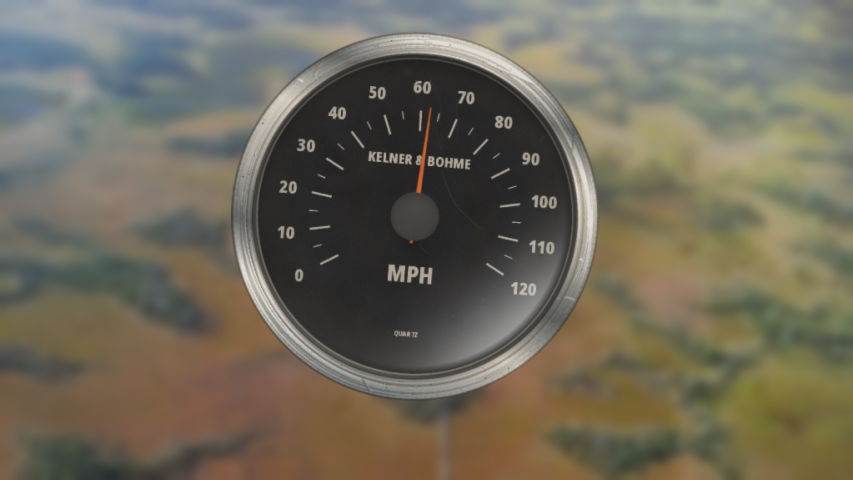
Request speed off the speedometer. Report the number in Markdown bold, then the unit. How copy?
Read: **62.5** mph
